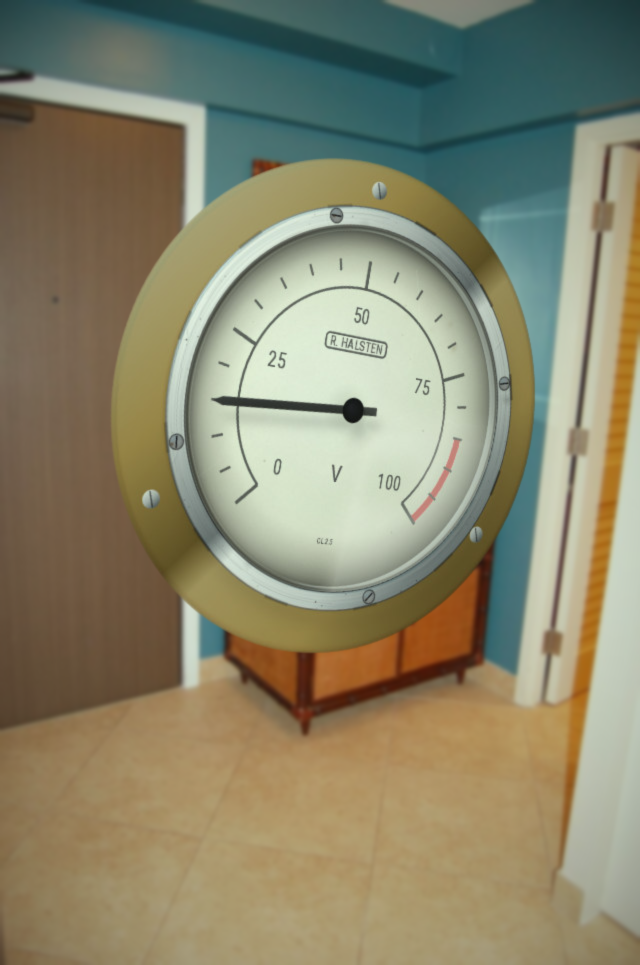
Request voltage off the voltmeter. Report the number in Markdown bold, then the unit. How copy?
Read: **15** V
